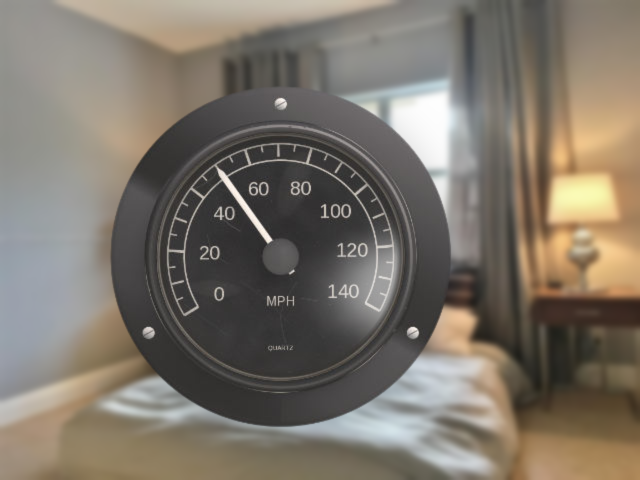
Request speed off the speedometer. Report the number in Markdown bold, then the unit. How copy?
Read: **50** mph
